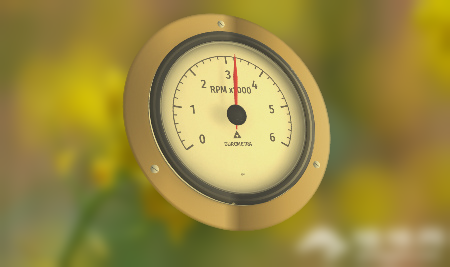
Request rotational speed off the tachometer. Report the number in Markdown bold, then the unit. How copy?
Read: **3200** rpm
